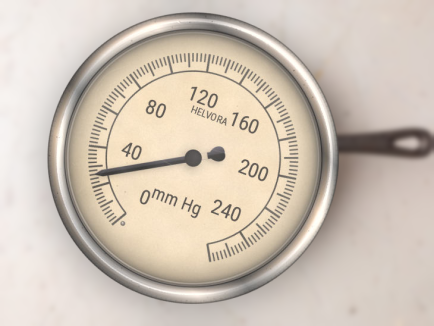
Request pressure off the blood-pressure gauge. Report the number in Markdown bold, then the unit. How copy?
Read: **26** mmHg
